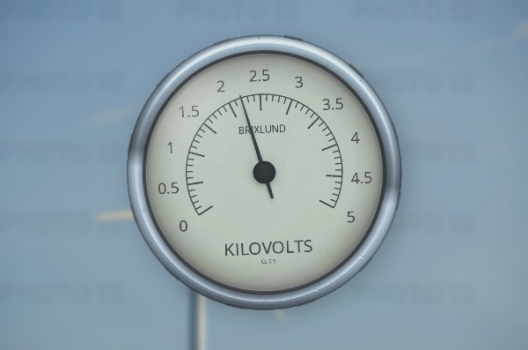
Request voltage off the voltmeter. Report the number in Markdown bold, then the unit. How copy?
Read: **2.2** kV
